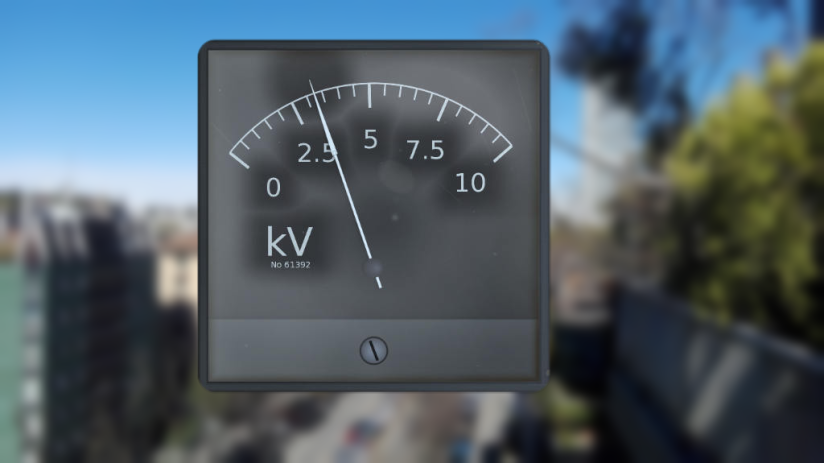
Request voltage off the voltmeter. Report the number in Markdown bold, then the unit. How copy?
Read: **3.25** kV
